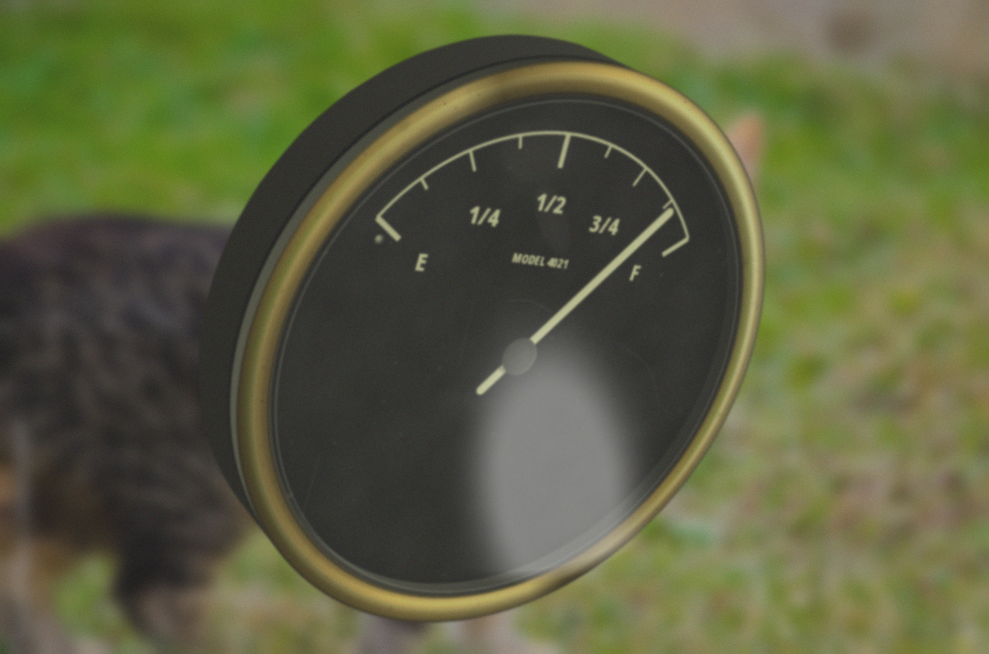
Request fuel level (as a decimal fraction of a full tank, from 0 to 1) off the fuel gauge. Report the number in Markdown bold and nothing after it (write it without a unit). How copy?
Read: **0.875**
